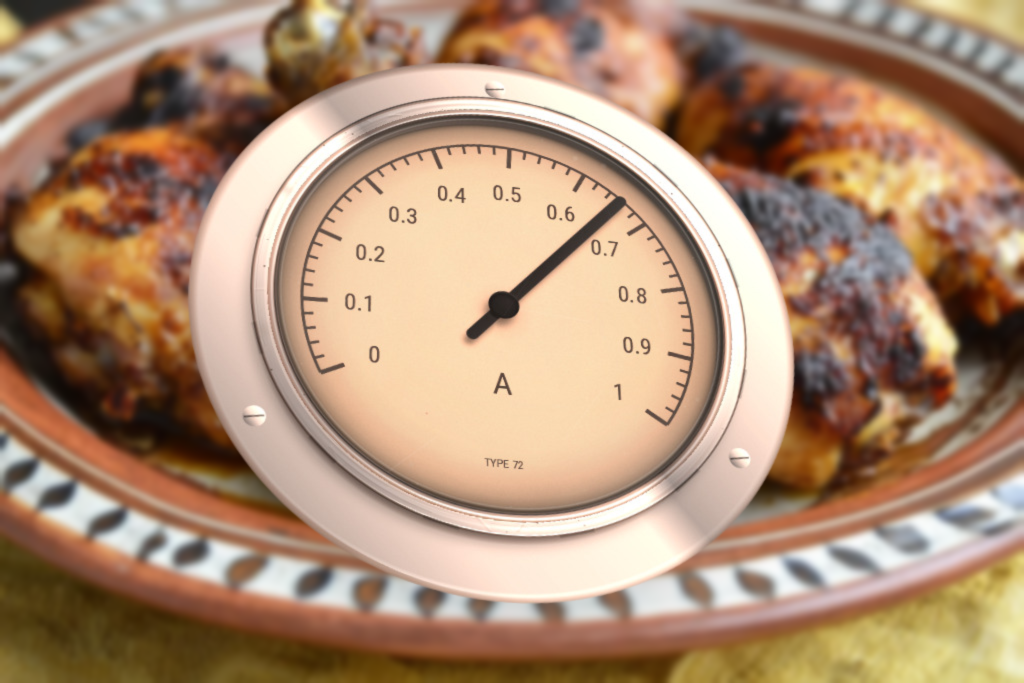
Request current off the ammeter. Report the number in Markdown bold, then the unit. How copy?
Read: **0.66** A
